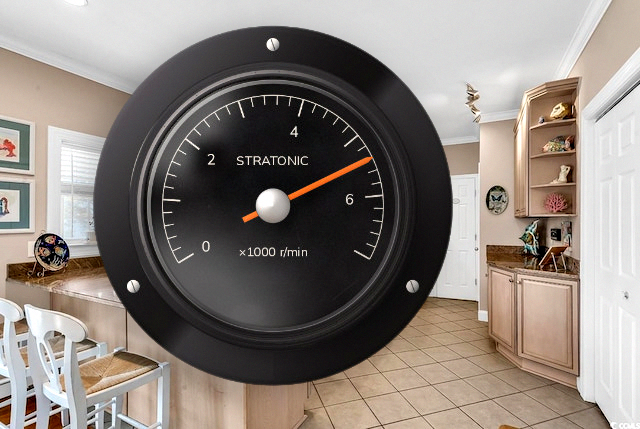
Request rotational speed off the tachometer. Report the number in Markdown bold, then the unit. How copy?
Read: **5400** rpm
